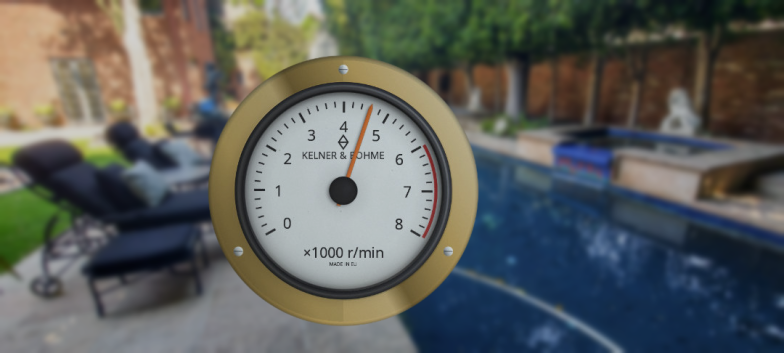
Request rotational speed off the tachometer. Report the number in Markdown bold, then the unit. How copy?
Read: **4600** rpm
